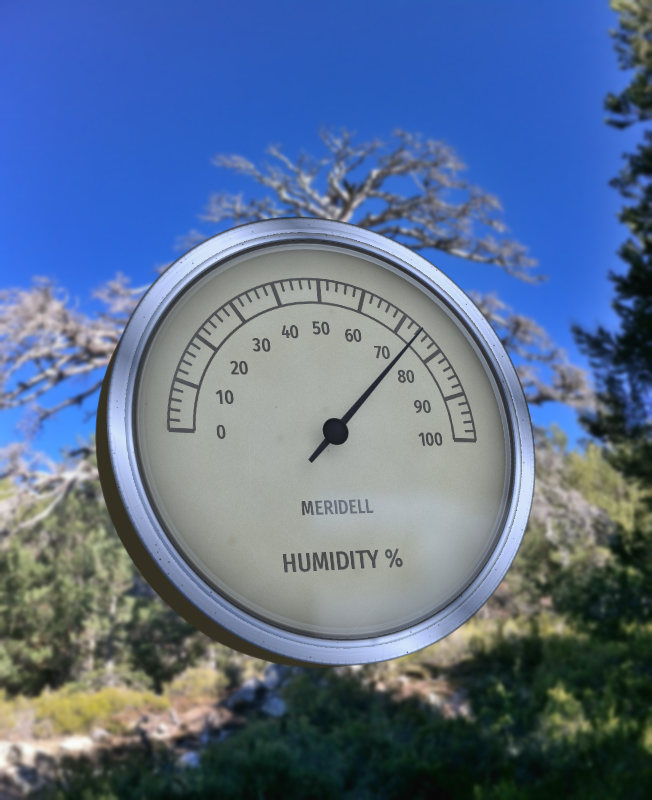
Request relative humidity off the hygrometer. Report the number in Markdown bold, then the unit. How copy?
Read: **74** %
